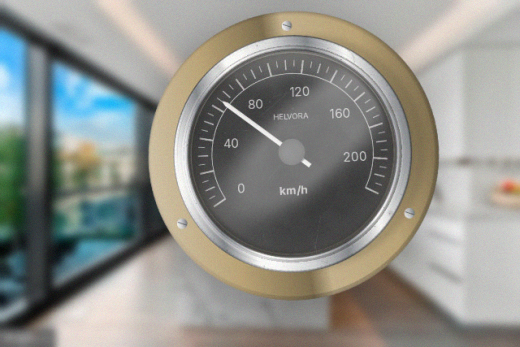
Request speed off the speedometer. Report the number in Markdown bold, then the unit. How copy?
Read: **65** km/h
